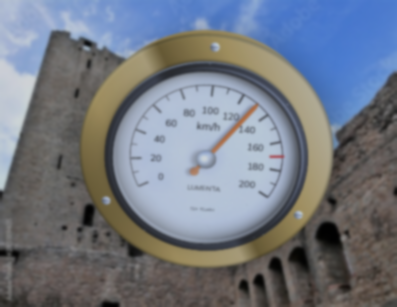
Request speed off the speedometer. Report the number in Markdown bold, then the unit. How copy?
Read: **130** km/h
